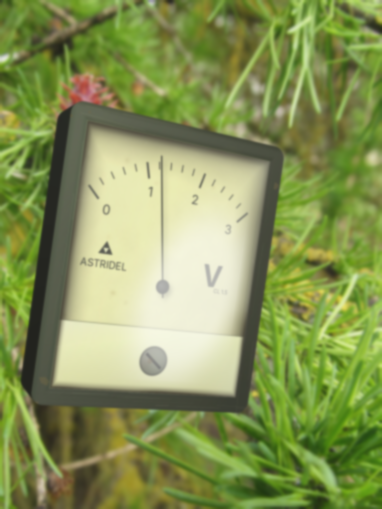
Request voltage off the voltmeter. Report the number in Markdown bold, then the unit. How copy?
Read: **1.2** V
